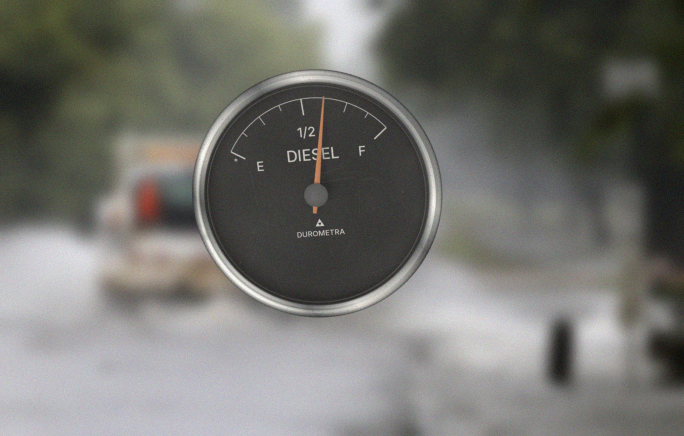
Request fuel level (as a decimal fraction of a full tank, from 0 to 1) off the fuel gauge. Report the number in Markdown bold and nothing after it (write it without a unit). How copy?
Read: **0.625**
